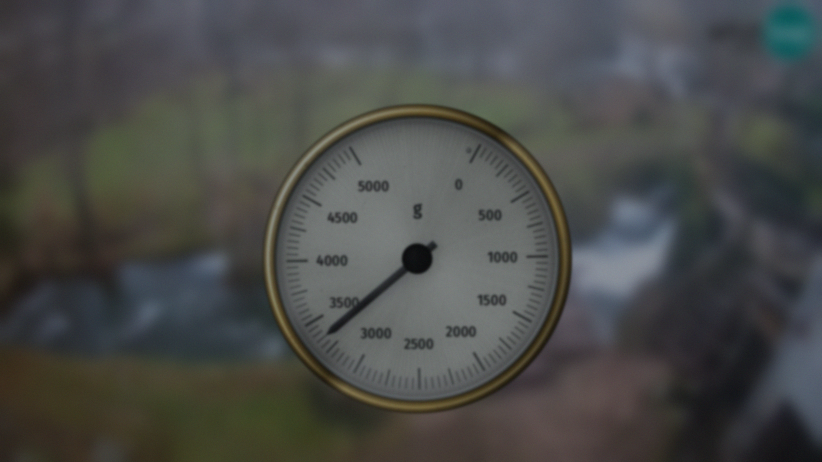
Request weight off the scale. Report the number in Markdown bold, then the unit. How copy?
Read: **3350** g
